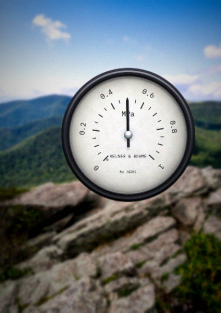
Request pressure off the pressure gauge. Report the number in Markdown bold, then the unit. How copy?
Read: **0.5** MPa
